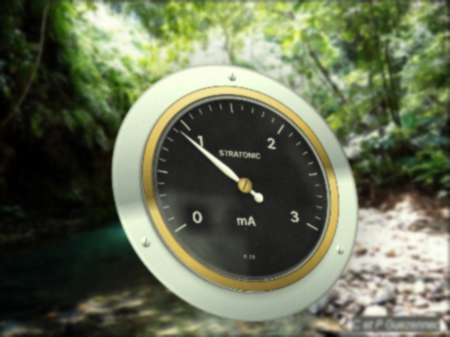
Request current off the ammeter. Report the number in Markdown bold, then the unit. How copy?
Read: **0.9** mA
